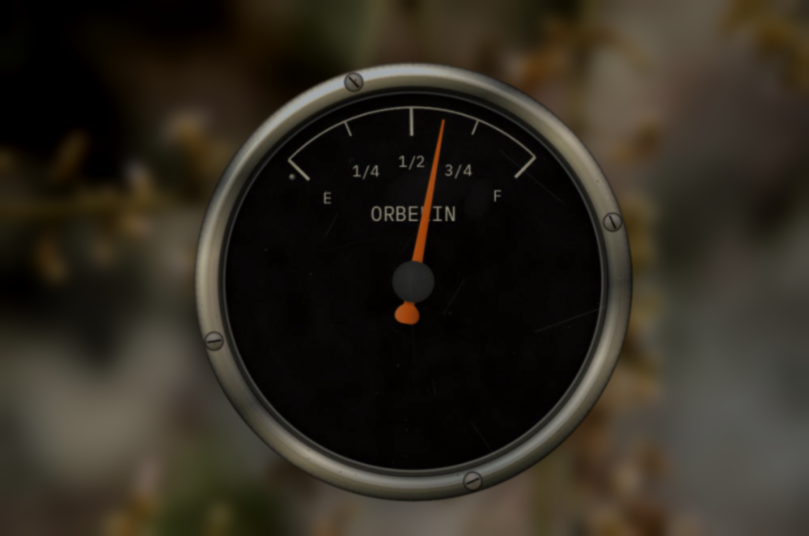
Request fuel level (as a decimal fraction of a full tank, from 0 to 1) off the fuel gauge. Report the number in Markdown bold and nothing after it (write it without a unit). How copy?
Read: **0.625**
